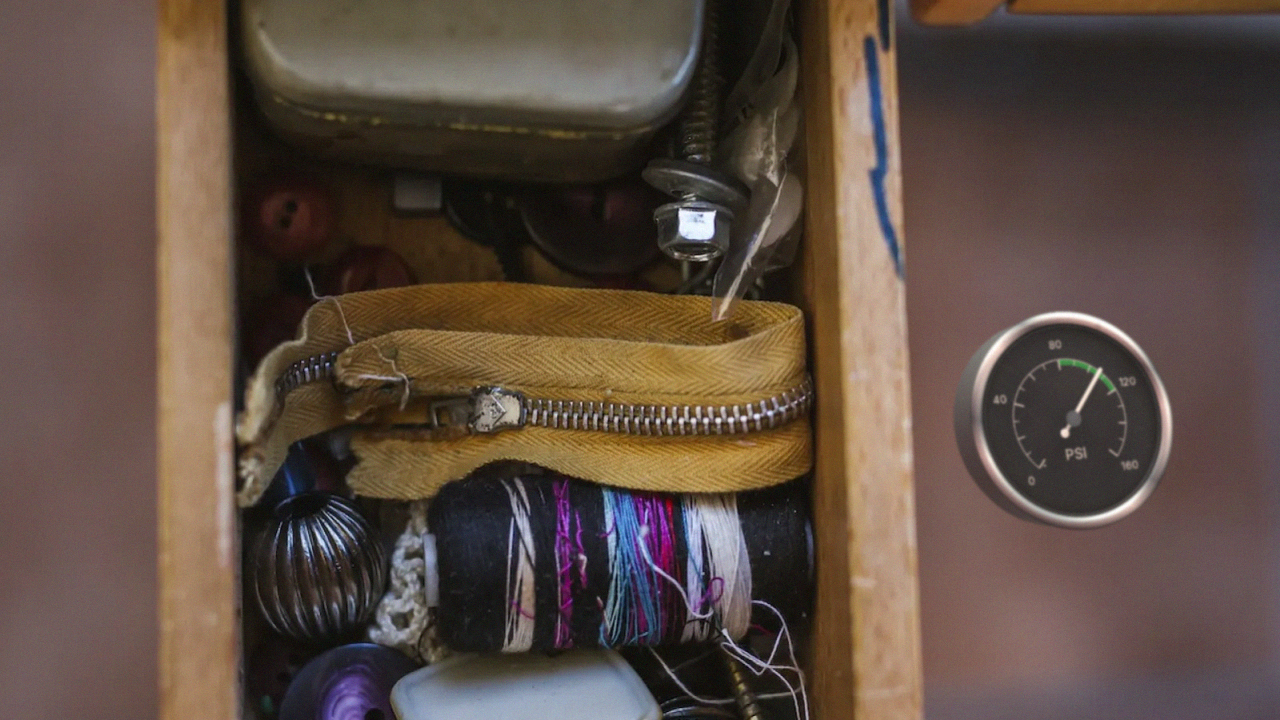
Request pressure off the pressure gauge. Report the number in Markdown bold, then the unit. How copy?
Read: **105** psi
